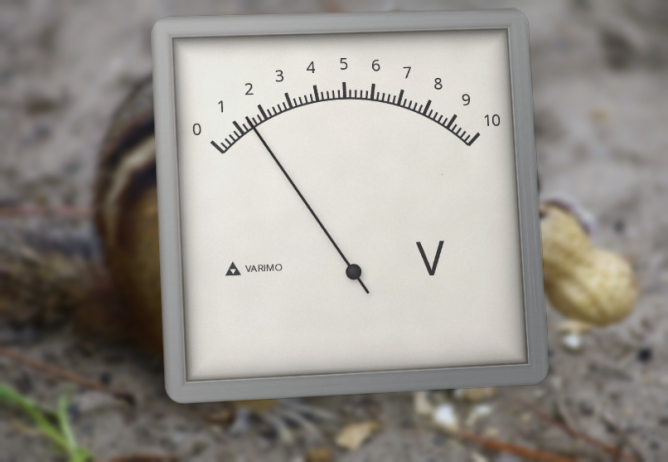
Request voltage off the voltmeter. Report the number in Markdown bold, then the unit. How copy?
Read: **1.4** V
